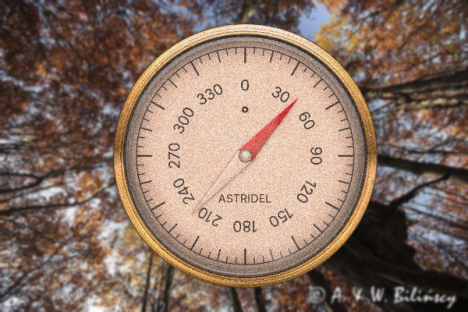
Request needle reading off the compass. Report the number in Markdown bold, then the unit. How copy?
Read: **42.5** °
